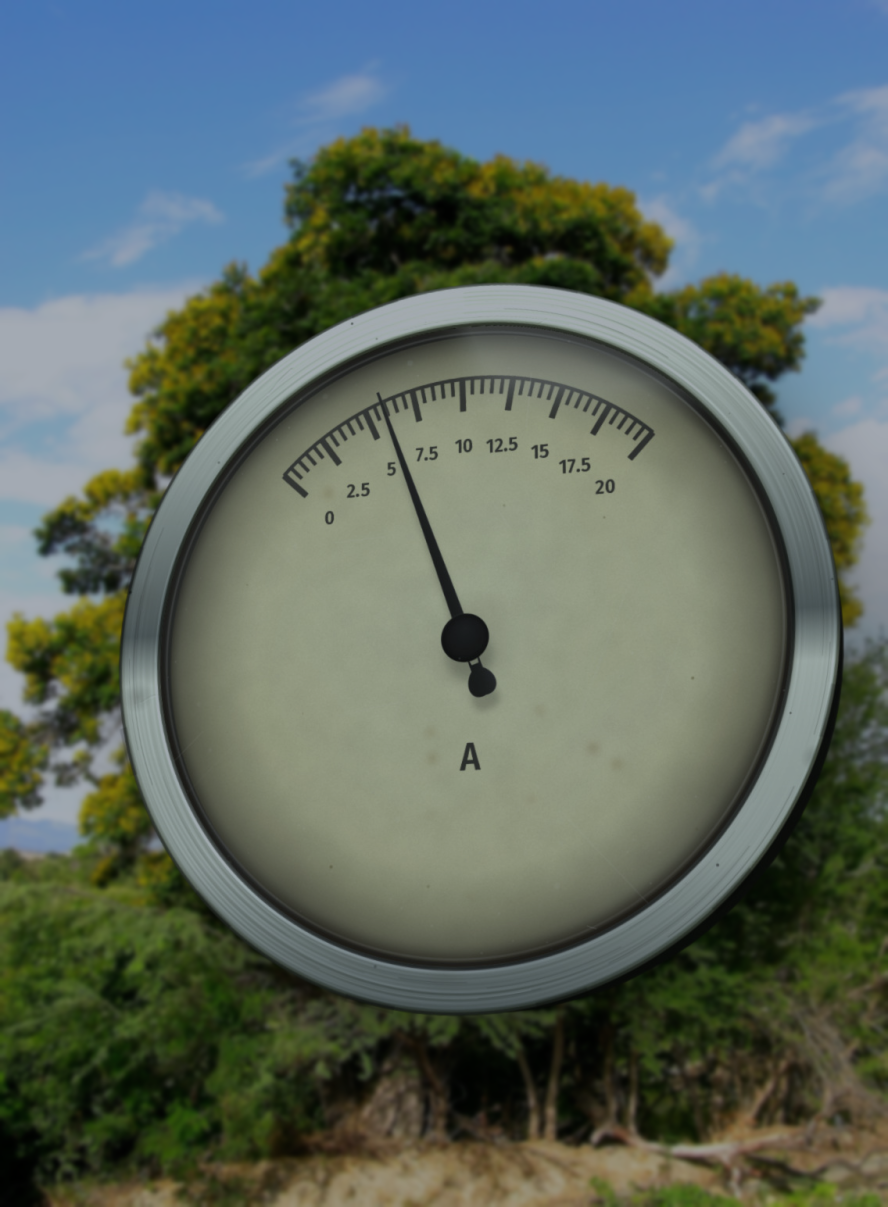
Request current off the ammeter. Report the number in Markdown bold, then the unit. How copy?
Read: **6** A
